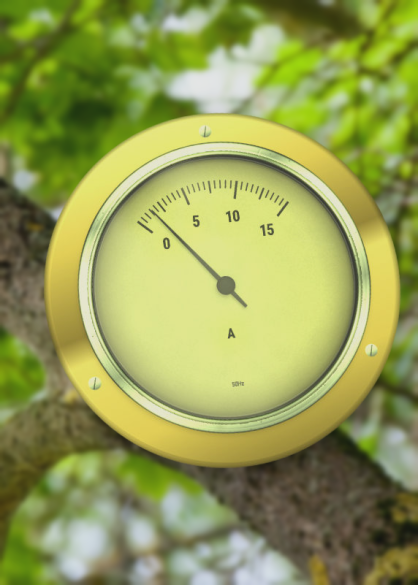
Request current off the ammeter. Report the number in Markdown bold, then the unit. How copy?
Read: **1.5** A
